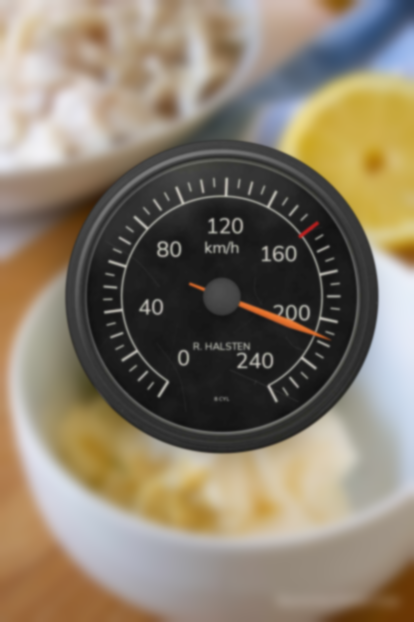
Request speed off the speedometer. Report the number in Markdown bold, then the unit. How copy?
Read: **207.5** km/h
